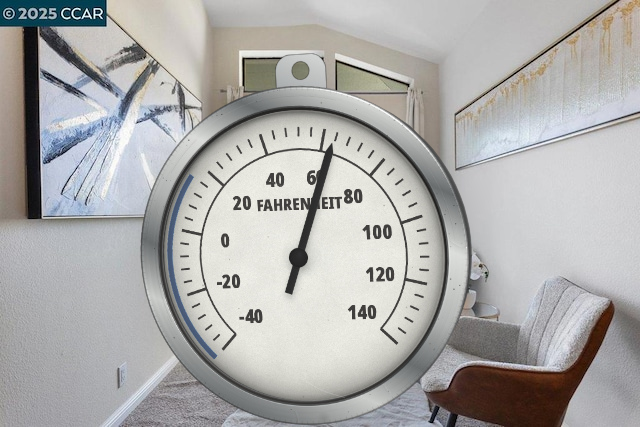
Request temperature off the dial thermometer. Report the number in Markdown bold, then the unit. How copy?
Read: **64** °F
